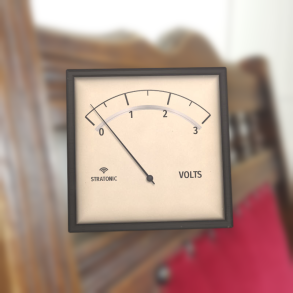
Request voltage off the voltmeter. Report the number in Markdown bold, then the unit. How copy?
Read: **0.25** V
